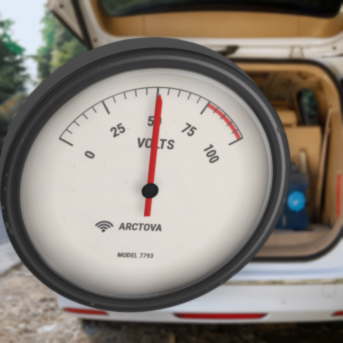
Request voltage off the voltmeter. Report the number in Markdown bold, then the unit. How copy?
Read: **50** V
